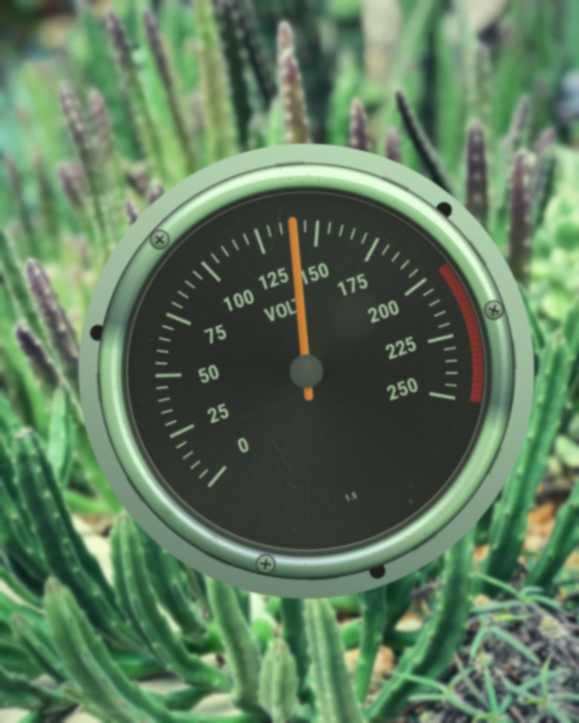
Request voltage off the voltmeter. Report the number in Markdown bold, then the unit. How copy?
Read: **140** V
